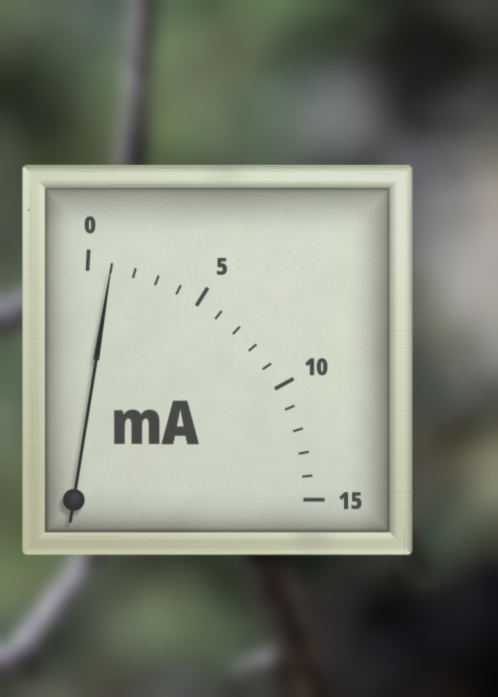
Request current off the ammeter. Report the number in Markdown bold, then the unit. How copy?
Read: **1** mA
